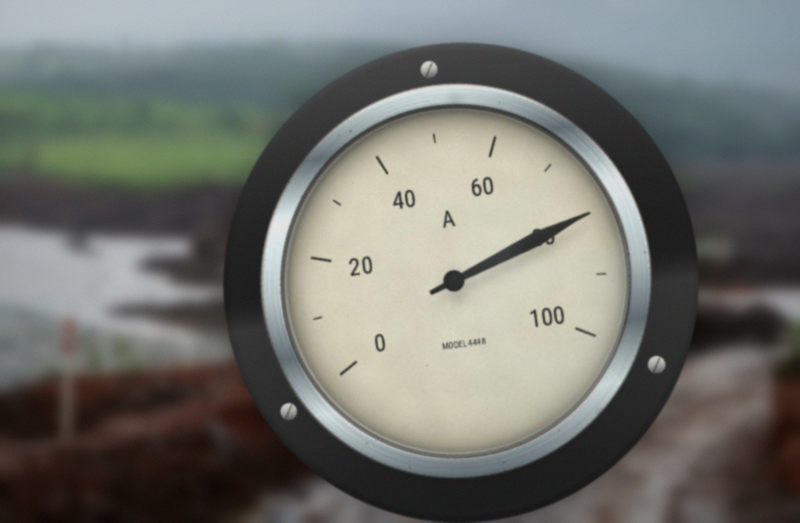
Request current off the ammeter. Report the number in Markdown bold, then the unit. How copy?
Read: **80** A
